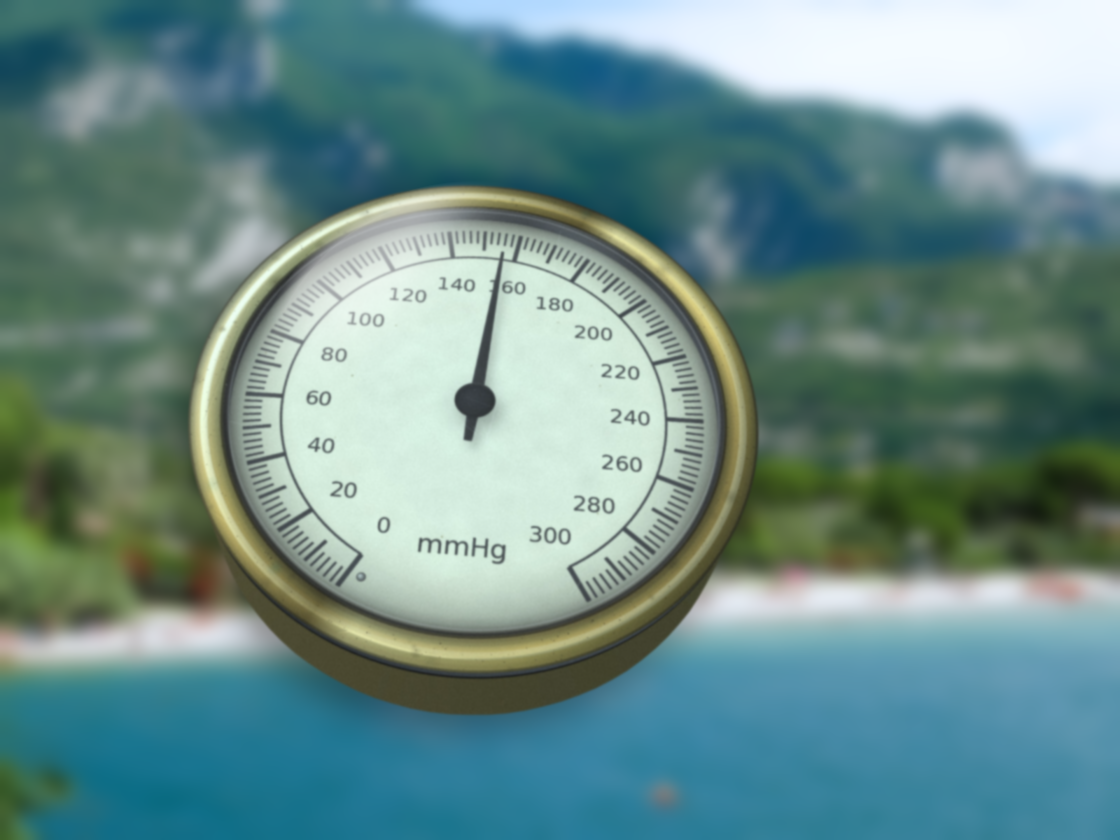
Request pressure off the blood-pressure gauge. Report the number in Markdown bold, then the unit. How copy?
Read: **156** mmHg
